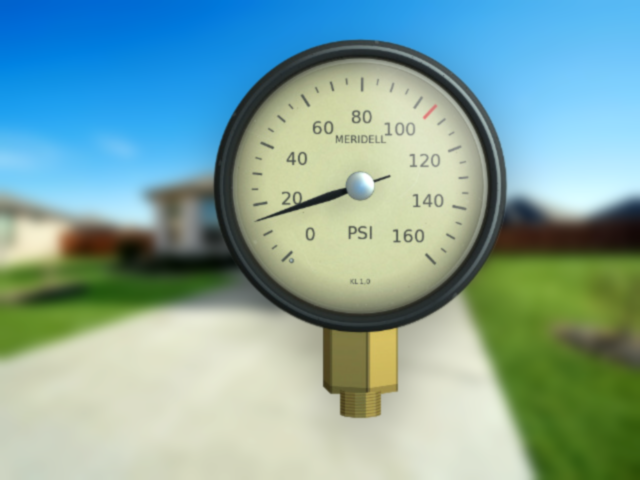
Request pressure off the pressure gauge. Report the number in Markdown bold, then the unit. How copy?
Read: **15** psi
